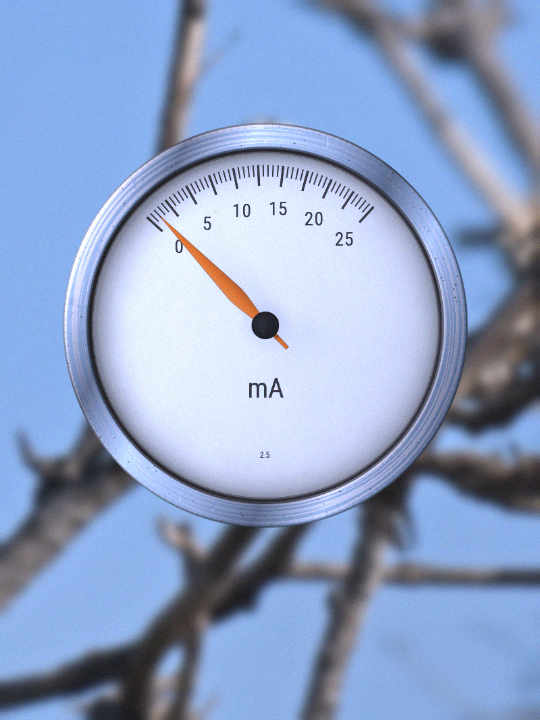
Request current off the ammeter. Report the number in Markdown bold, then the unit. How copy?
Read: **1** mA
